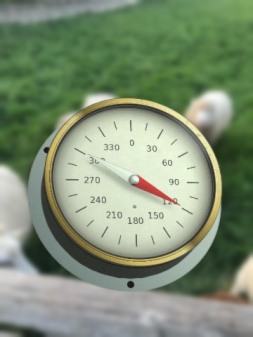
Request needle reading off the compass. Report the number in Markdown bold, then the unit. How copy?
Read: **120** °
